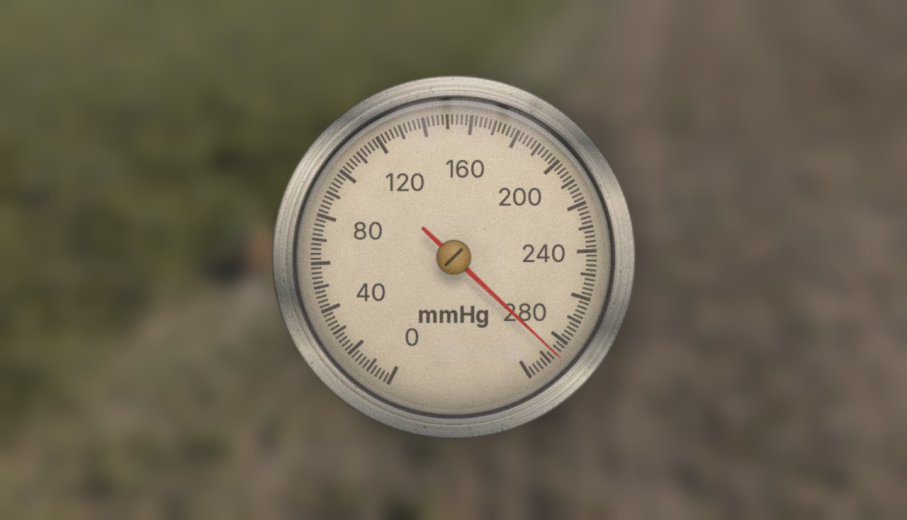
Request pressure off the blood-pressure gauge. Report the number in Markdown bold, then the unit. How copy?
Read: **286** mmHg
